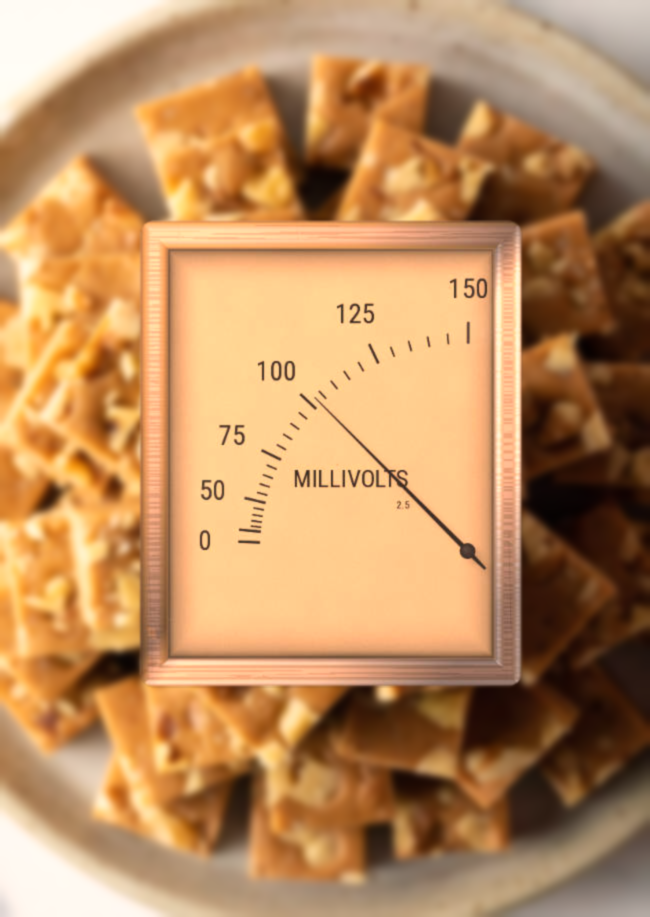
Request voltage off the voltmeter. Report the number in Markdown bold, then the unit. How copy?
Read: **102.5** mV
